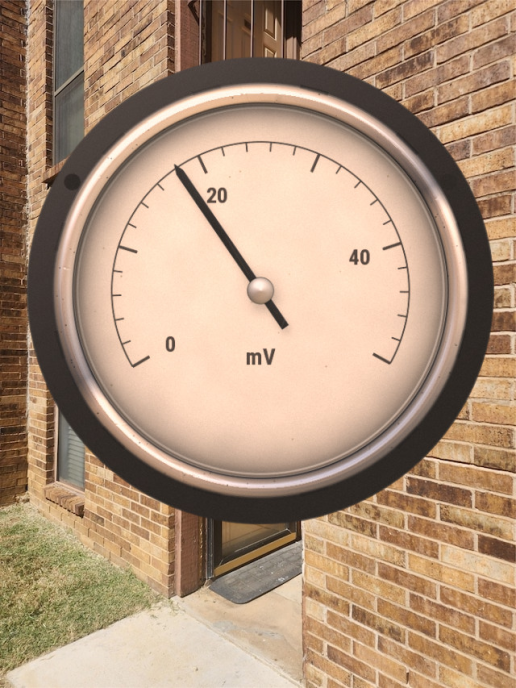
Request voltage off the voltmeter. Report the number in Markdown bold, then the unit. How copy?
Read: **18** mV
